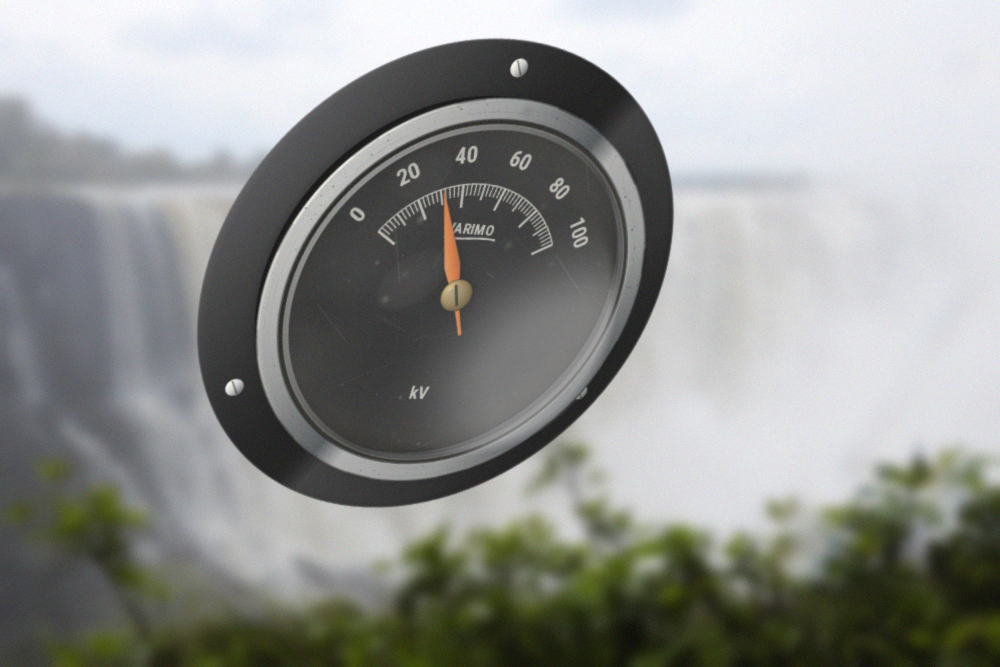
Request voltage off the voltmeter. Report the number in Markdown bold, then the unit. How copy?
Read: **30** kV
